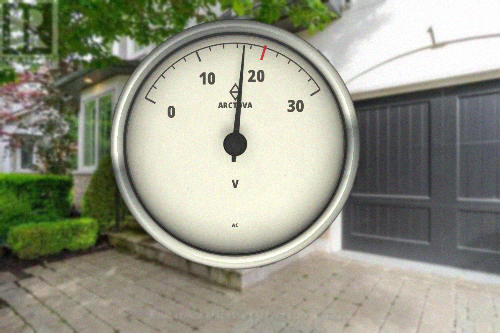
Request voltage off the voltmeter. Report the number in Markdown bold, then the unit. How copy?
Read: **17** V
